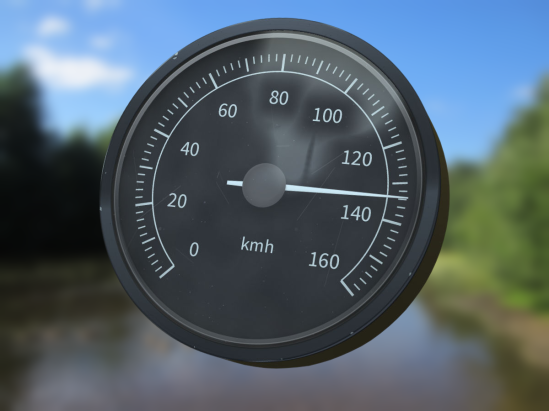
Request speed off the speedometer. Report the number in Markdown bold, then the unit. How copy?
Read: **134** km/h
